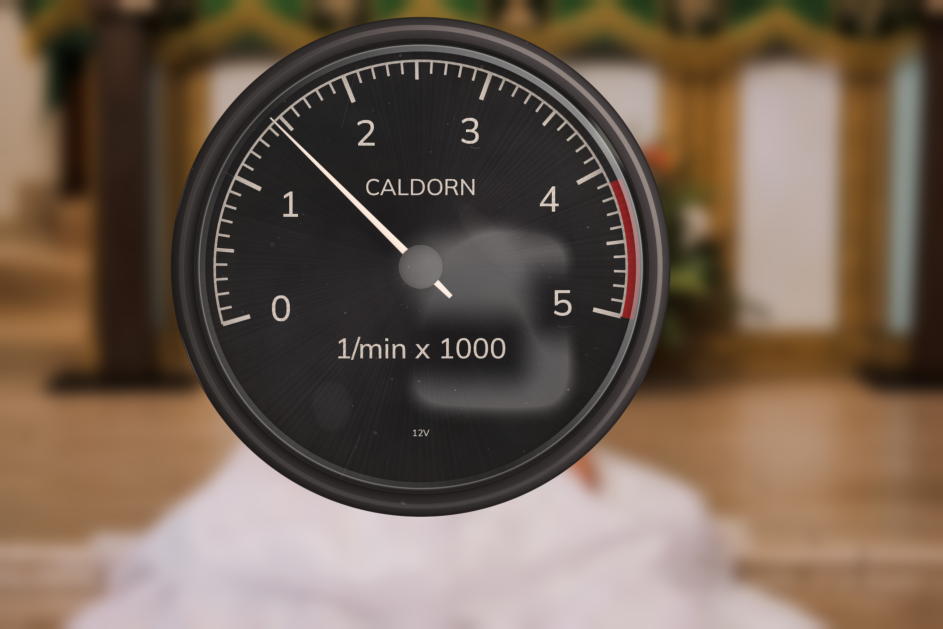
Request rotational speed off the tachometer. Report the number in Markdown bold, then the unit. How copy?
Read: **1450** rpm
